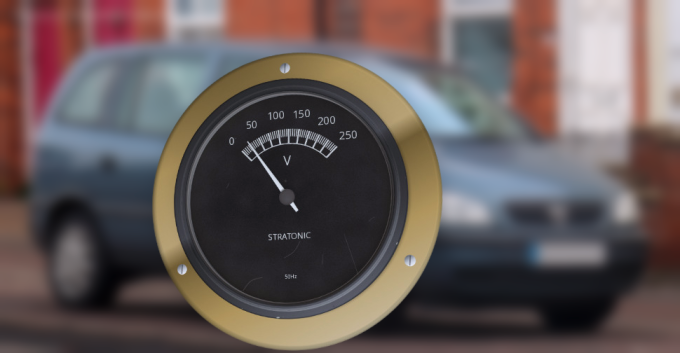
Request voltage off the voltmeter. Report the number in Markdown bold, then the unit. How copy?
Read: **25** V
